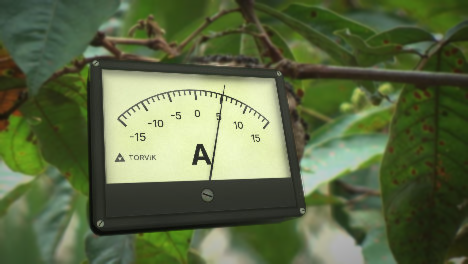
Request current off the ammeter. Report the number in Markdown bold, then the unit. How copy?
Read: **5** A
